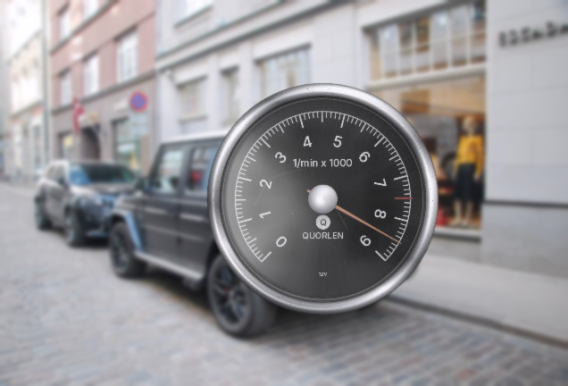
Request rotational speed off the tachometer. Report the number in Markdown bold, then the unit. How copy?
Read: **8500** rpm
